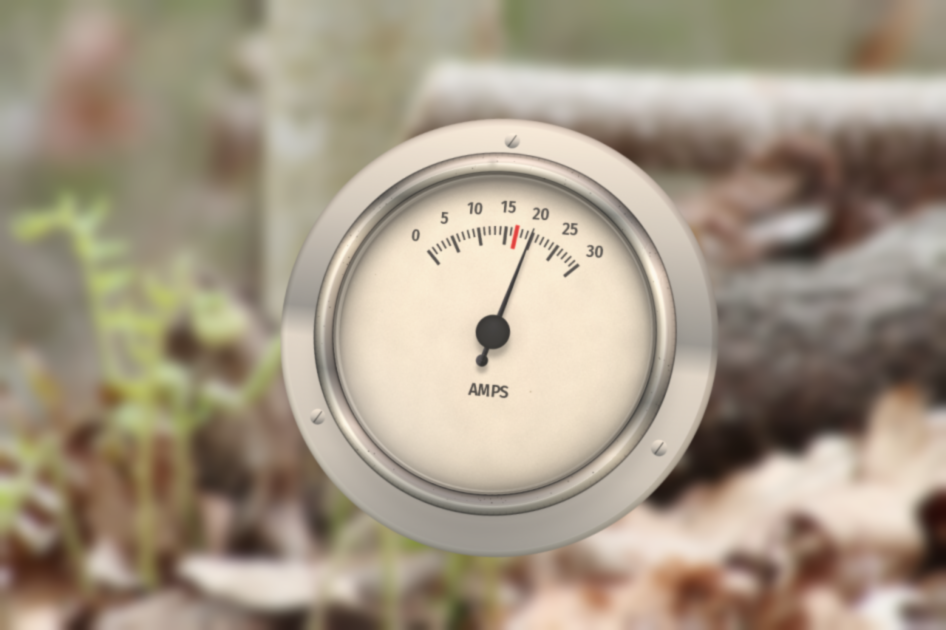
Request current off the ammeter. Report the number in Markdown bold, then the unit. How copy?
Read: **20** A
